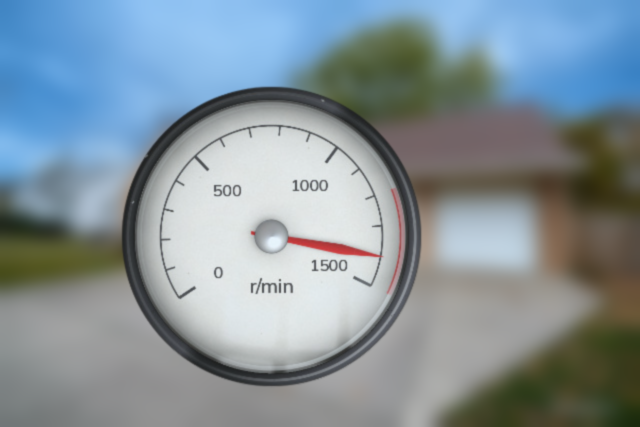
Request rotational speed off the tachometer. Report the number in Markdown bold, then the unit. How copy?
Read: **1400** rpm
